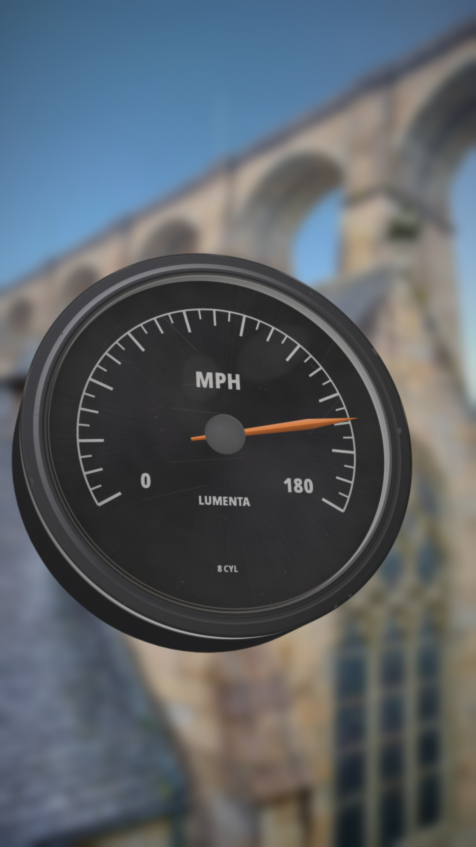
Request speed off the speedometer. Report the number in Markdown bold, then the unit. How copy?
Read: **150** mph
